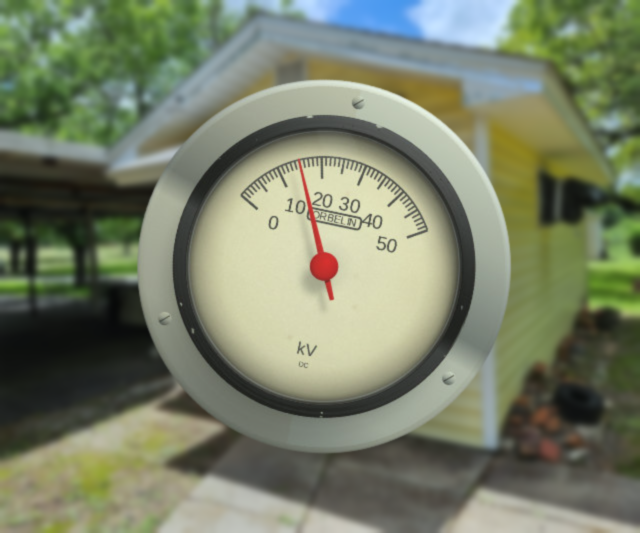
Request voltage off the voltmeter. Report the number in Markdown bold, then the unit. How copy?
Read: **15** kV
